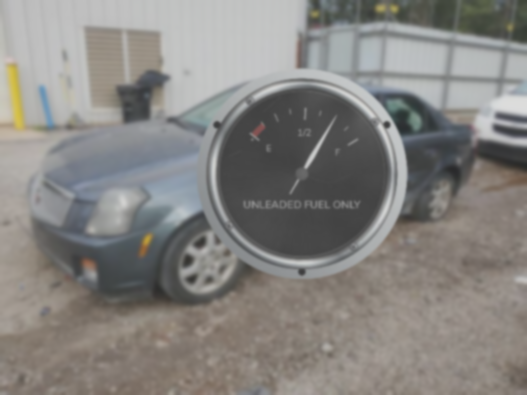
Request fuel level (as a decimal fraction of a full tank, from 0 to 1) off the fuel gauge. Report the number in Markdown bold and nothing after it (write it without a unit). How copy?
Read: **0.75**
